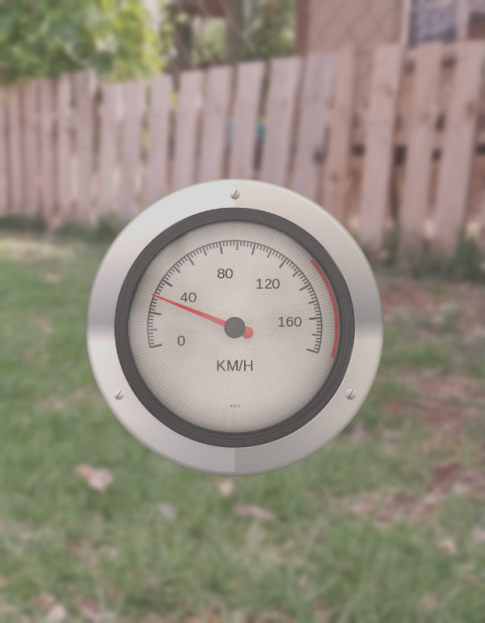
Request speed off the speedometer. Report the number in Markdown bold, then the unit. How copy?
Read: **30** km/h
